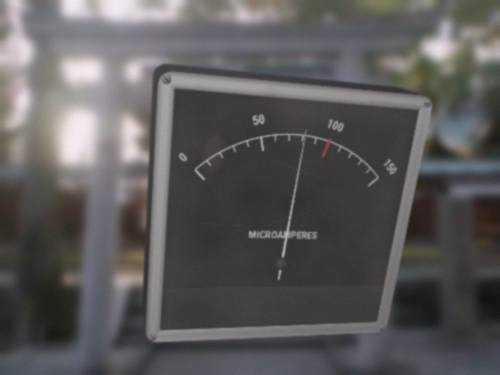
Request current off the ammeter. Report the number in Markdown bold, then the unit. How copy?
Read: **80** µA
